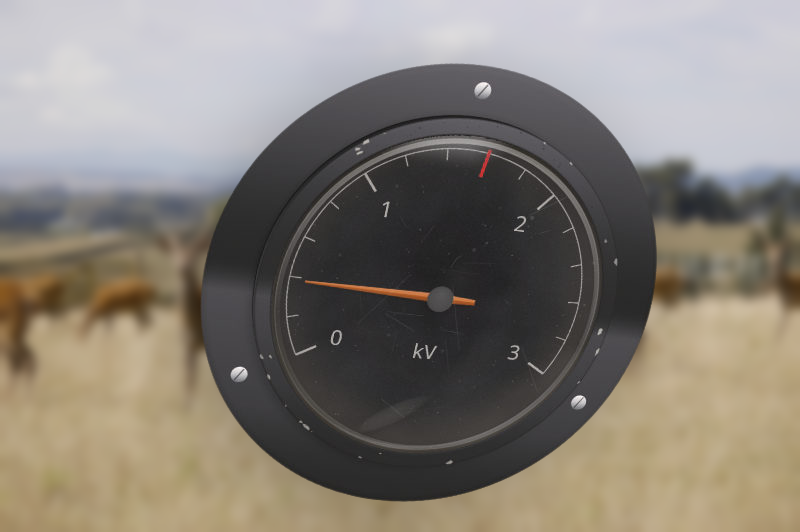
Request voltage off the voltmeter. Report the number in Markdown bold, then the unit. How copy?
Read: **0.4** kV
